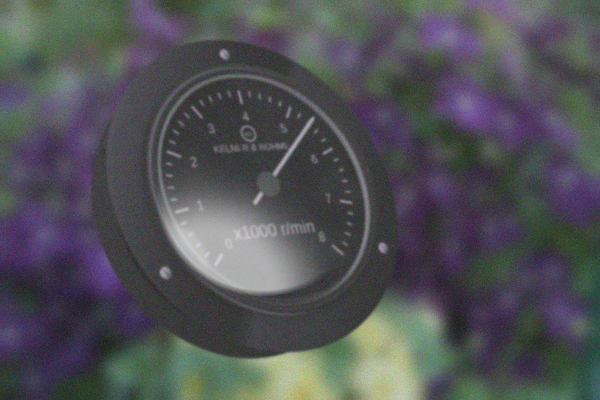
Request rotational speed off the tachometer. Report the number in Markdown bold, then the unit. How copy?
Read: **5400** rpm
